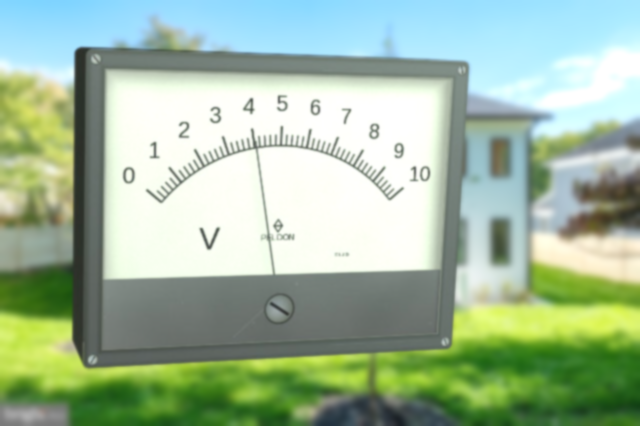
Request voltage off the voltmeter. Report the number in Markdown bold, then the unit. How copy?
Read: **4** V
